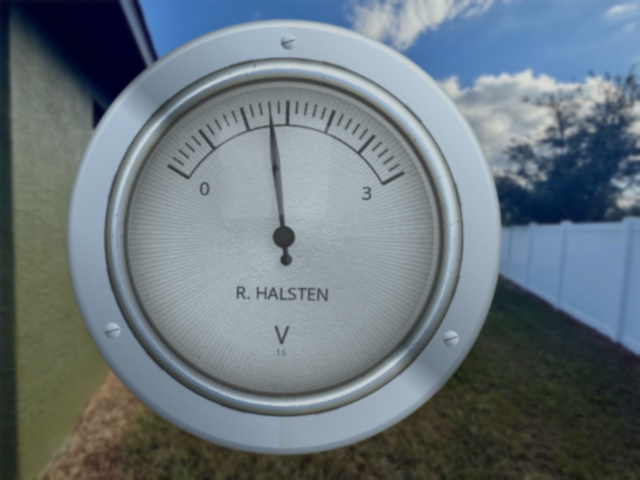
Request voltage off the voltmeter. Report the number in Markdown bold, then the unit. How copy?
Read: **1.3** V
